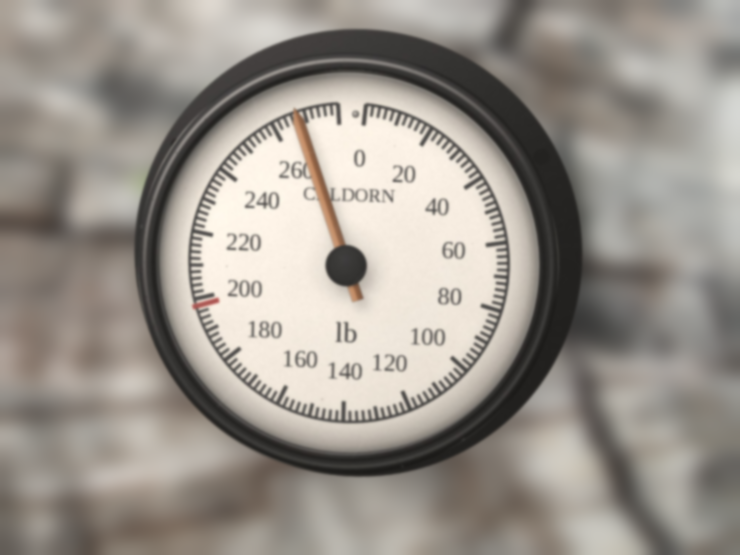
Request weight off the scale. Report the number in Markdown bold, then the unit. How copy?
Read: **268** lb
